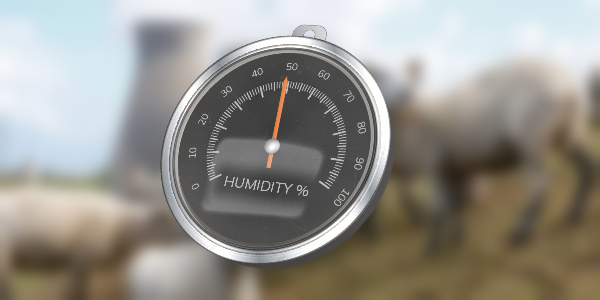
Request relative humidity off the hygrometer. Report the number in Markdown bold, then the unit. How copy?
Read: **50** %
